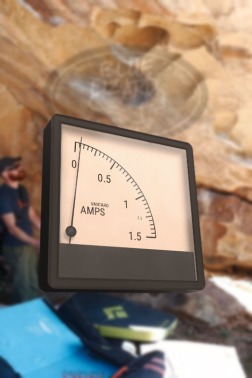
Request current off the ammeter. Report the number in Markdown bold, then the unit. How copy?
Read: **0.05** A
